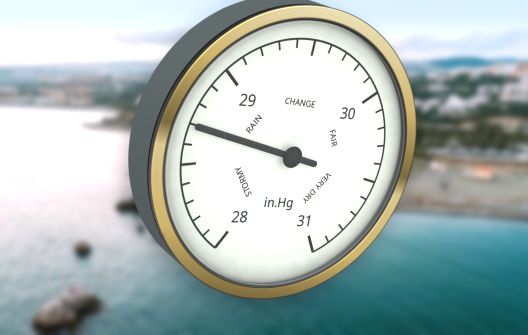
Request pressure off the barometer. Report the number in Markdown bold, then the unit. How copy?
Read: **28.7** inHg
